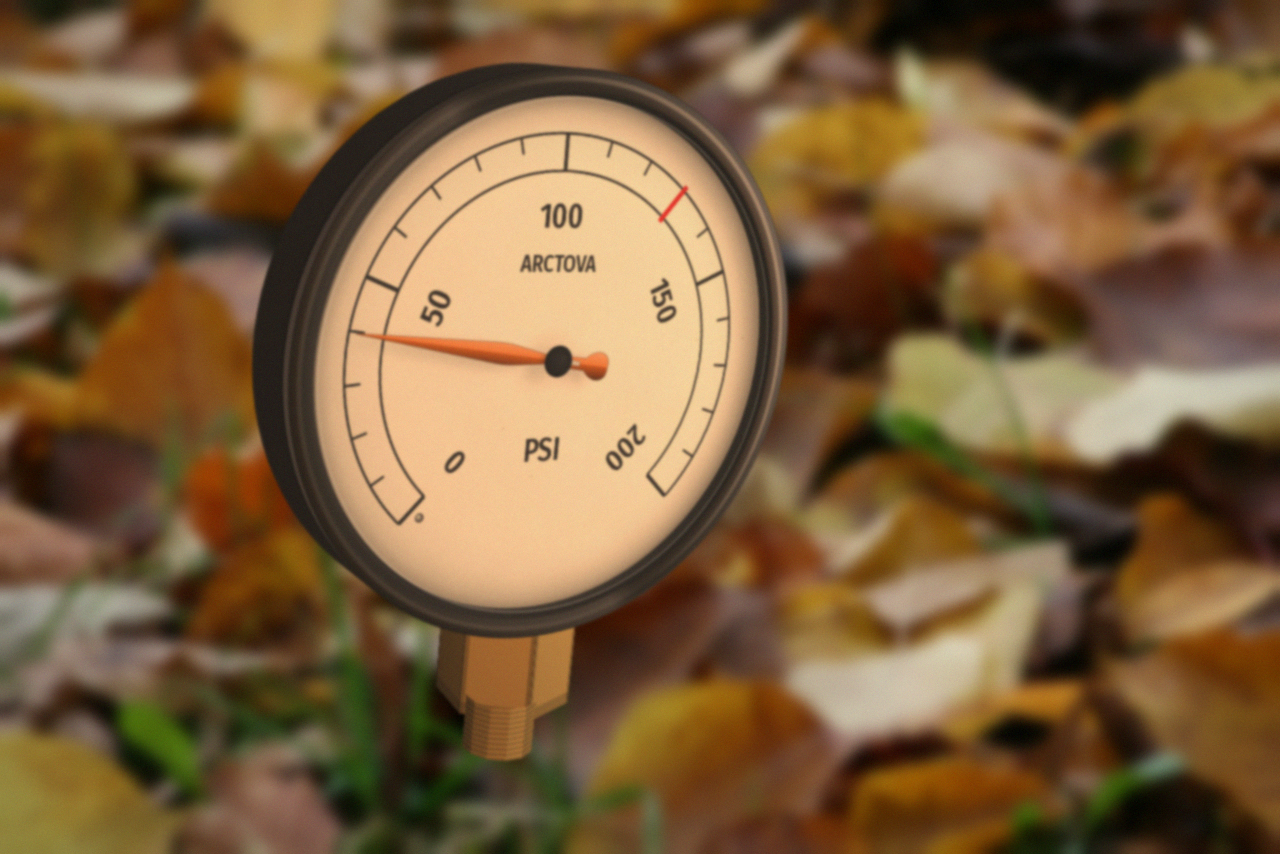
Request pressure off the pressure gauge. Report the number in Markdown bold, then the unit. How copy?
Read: **40** psi
